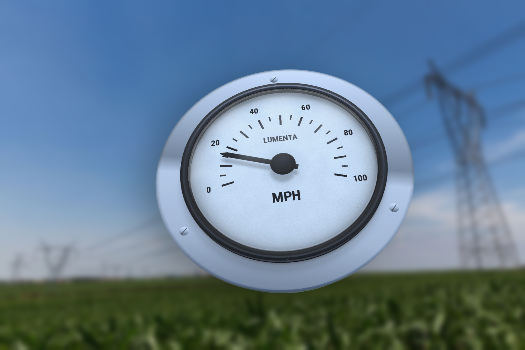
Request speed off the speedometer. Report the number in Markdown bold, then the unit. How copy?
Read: **15** mph
